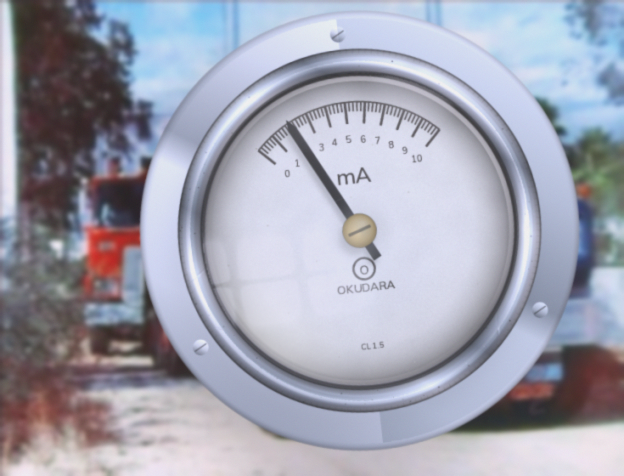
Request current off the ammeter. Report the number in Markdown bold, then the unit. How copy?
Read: **2** mA
